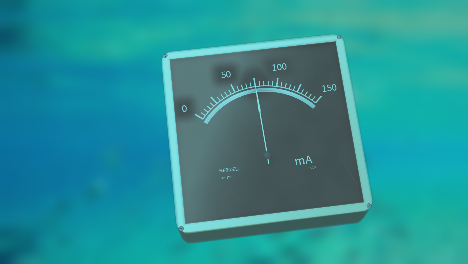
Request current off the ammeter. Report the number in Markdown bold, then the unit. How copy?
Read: **75** mA
